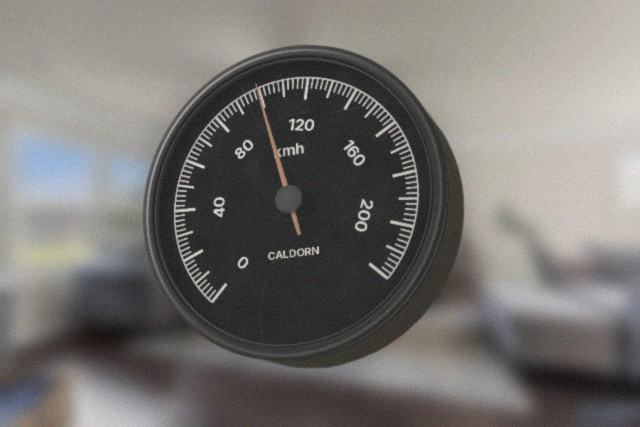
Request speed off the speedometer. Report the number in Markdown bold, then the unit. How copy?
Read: **100** km/h
